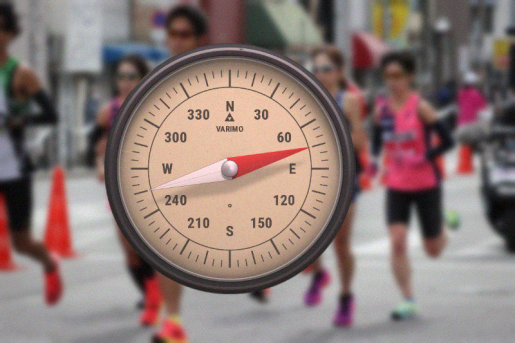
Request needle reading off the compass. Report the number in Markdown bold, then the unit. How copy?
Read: **75** °
